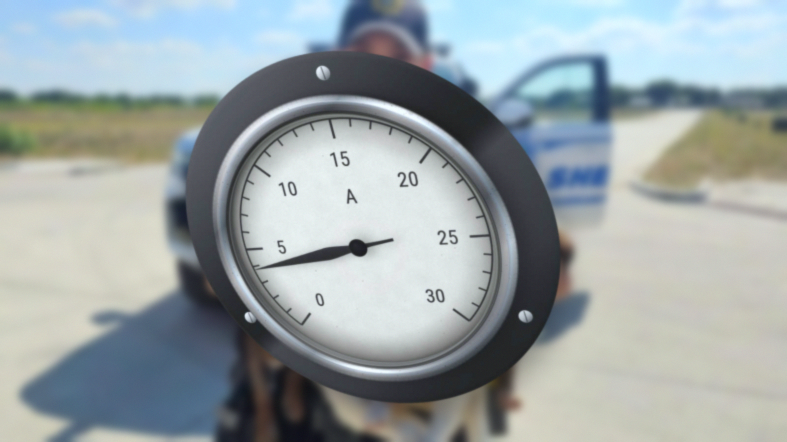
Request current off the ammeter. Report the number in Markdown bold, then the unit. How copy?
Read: **4** A
